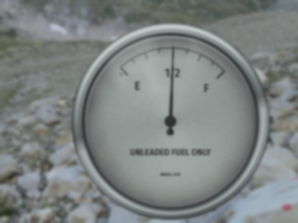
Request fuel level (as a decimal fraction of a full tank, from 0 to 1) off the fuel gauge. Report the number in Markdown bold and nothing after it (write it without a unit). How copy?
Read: **0.5**
